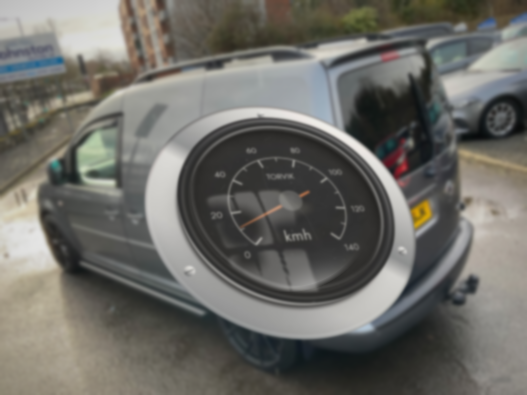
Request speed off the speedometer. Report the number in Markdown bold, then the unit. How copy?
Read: **10** km/h
